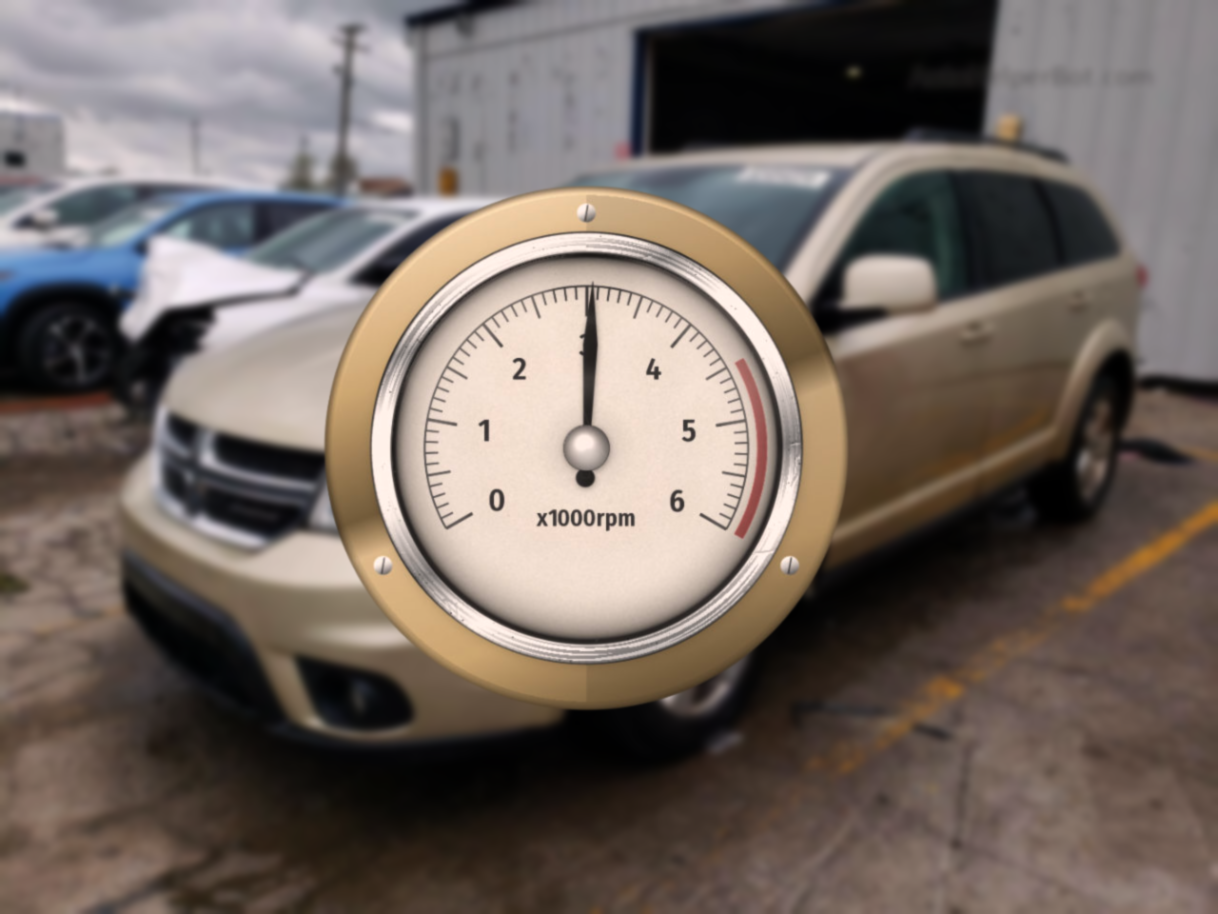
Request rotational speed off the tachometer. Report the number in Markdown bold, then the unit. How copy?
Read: **3050** rpm
